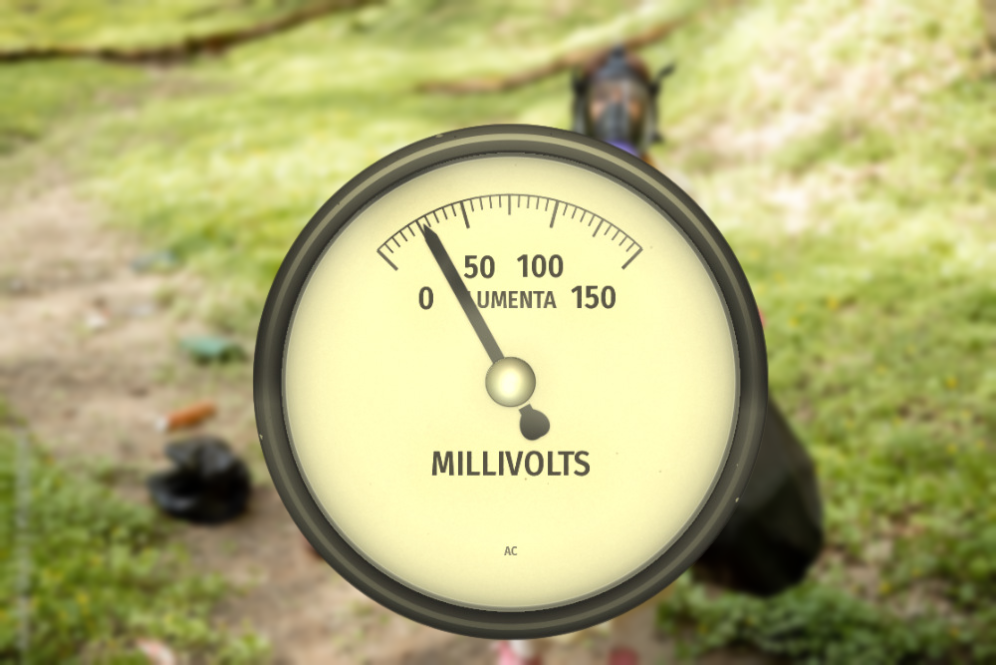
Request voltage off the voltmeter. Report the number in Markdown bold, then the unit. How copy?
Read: **27.5** mV
